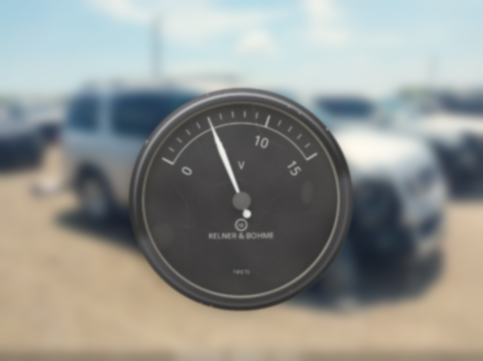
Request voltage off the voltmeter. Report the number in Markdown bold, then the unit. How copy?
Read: **5** V
